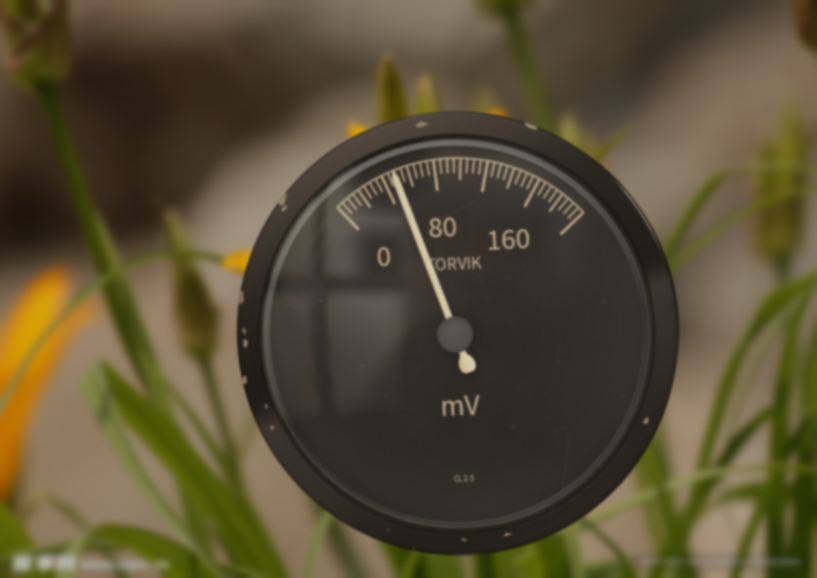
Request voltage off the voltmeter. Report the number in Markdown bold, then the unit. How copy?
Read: **50** mV
